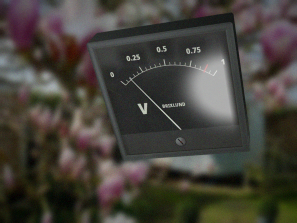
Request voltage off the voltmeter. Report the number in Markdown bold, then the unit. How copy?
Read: **0.1** V
